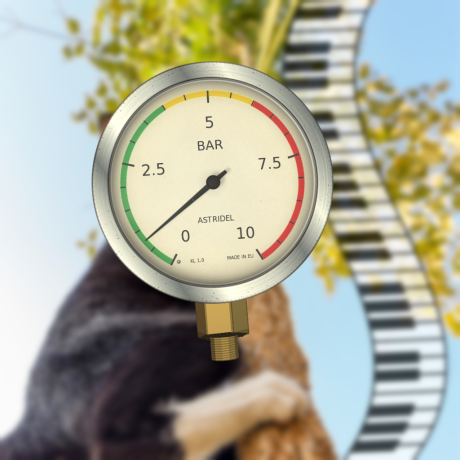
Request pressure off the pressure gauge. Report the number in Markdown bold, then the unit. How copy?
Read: **0.75** bar
